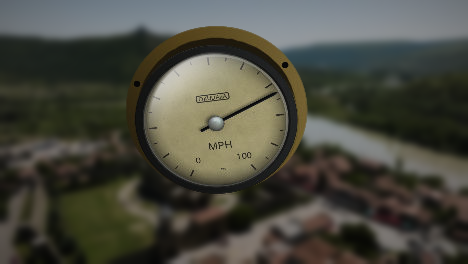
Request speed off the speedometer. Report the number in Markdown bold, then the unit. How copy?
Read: **72.5** mph
